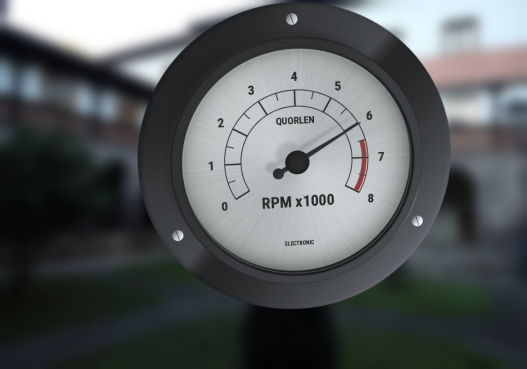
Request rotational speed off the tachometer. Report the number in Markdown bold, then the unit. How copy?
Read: **6000** rpm
